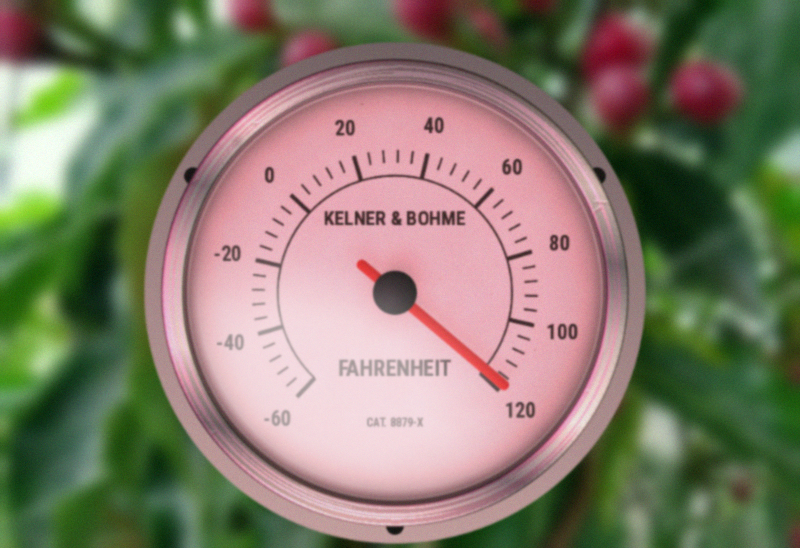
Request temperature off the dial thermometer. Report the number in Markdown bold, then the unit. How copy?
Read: **118** °F
